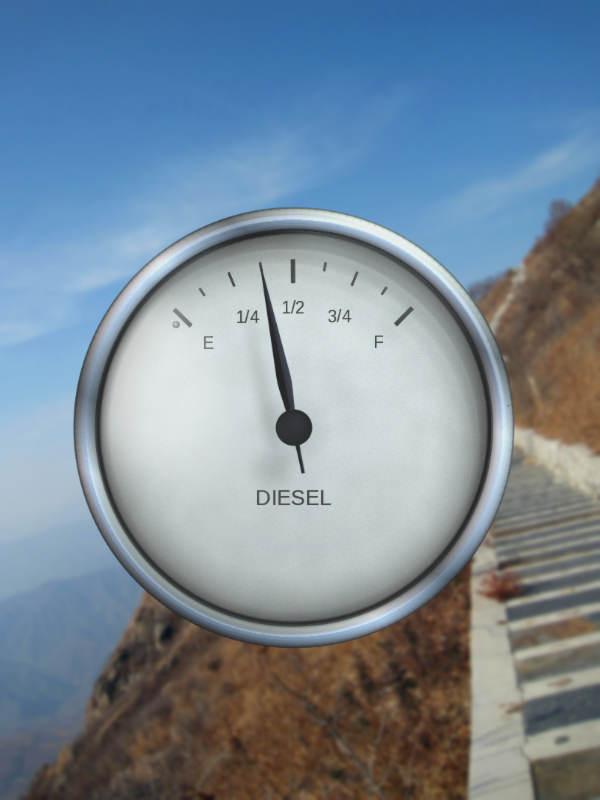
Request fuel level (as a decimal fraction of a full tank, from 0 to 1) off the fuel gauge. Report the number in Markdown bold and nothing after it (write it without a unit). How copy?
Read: **0.375**
